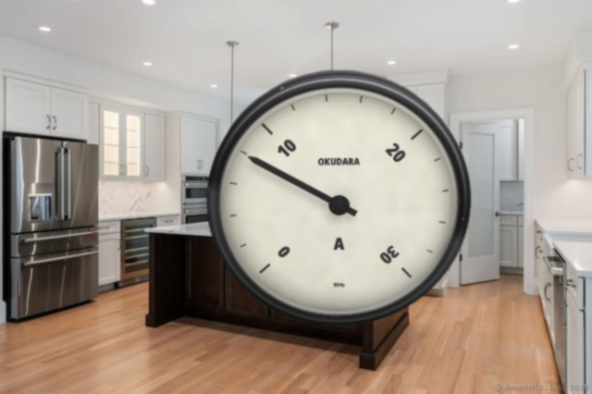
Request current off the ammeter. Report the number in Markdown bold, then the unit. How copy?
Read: **8** A
